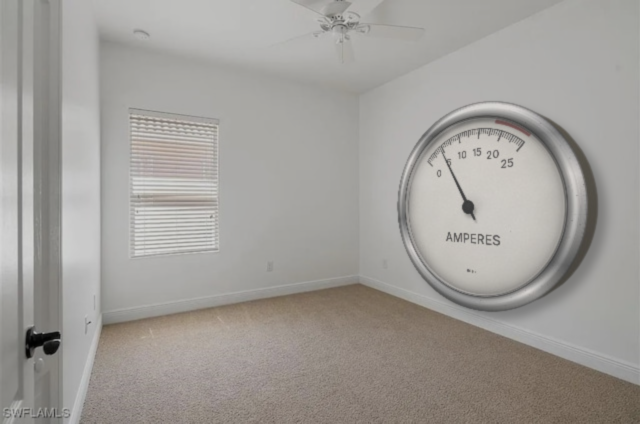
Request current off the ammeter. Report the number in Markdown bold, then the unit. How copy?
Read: **5** A
